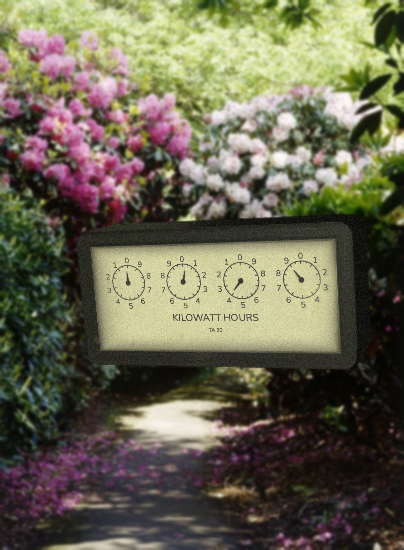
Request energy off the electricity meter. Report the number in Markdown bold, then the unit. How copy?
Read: **39** kWh
